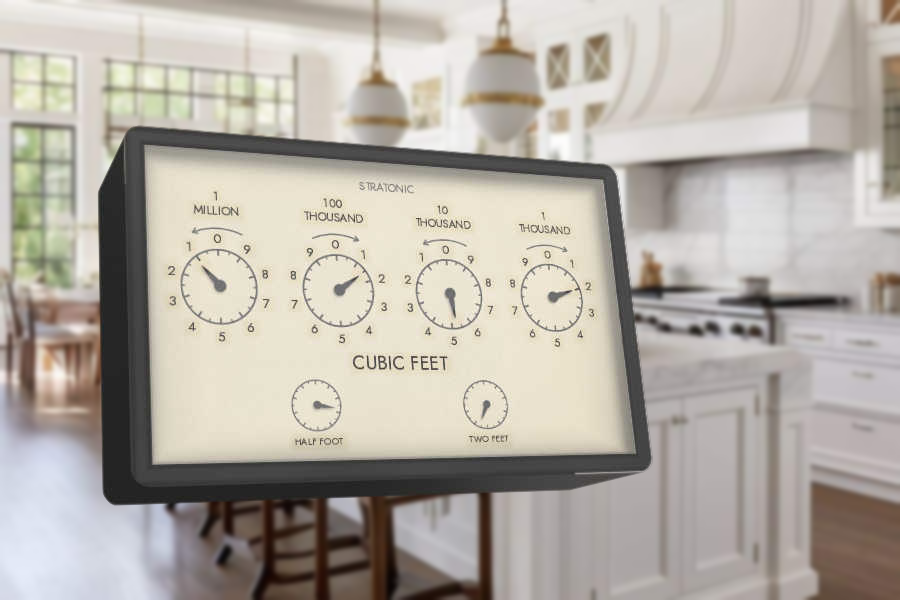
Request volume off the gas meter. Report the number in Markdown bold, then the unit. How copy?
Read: **115200** ft³
